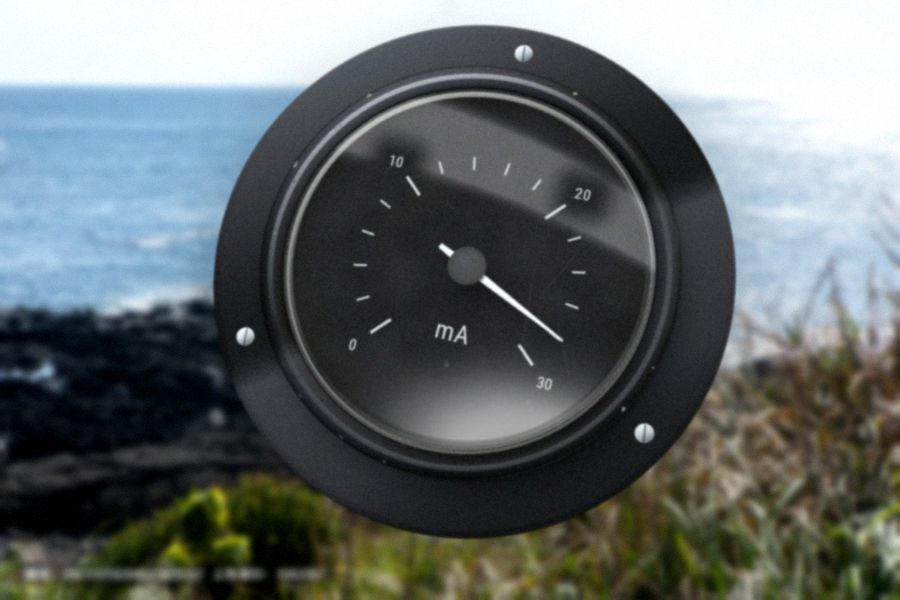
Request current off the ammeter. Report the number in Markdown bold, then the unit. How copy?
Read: **28** mA
